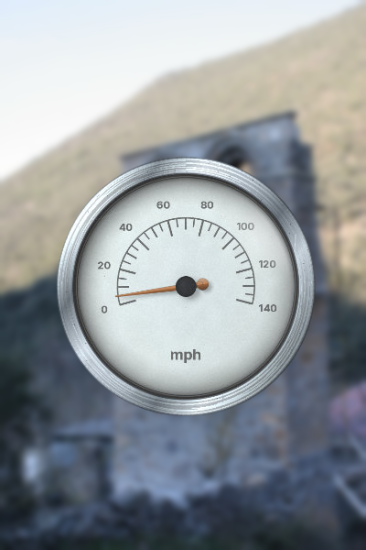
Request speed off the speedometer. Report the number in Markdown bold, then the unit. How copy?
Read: **5** mph
